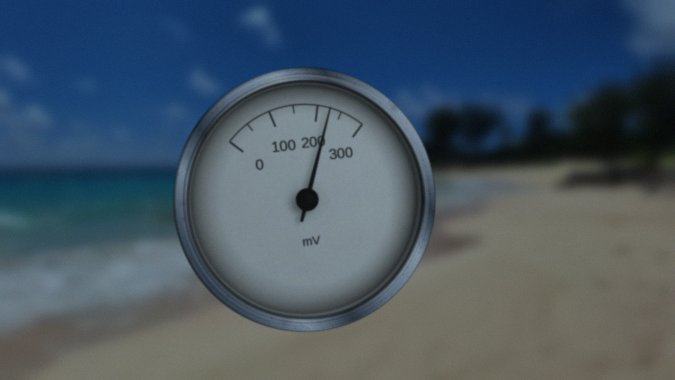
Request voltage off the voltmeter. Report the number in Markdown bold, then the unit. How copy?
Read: **225** mV
